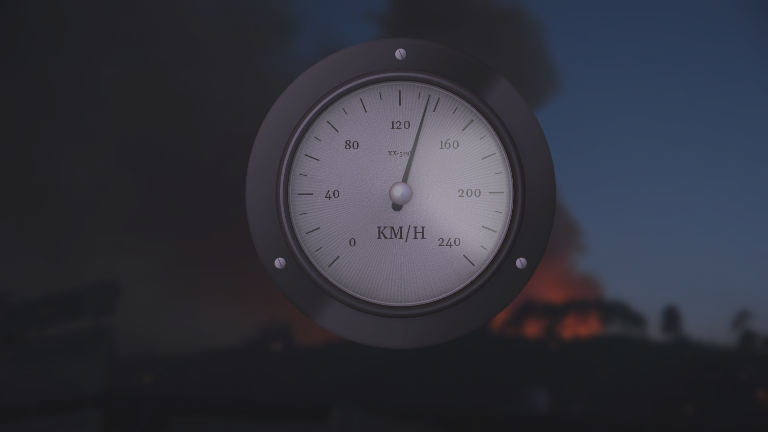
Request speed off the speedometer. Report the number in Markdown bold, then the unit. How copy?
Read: **135** km/h
